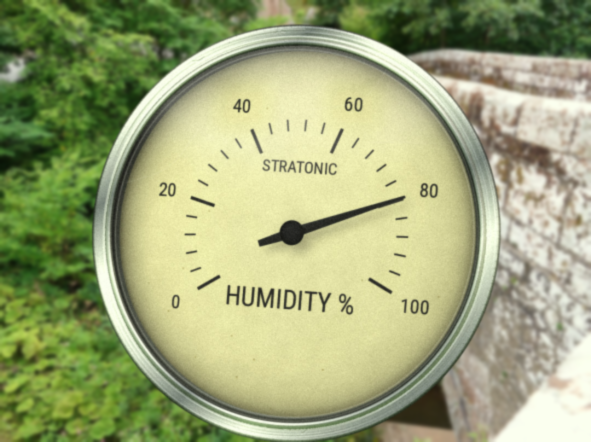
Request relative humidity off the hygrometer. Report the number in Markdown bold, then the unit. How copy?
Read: **80** %
